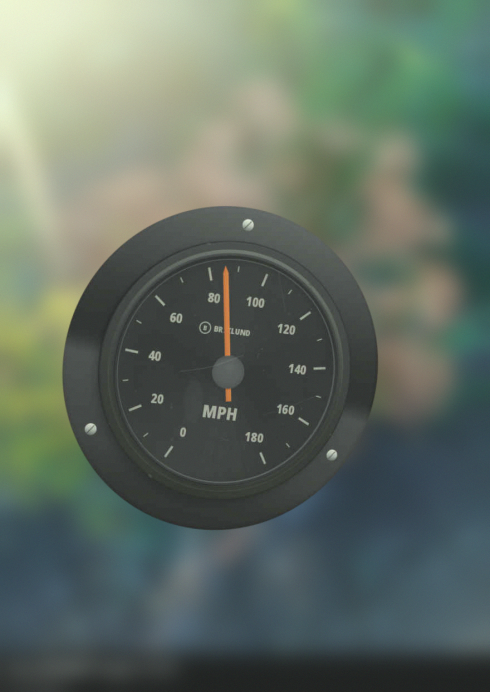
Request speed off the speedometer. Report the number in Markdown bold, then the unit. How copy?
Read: **85** mph
